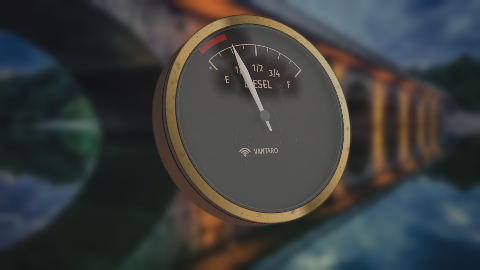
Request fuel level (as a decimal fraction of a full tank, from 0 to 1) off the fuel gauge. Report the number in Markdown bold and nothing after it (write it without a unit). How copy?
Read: **0.25**
